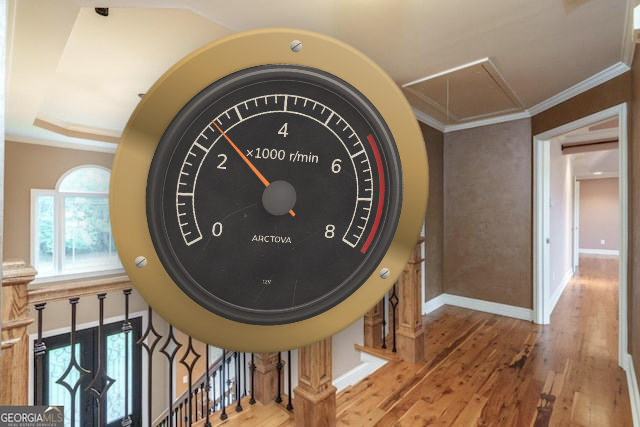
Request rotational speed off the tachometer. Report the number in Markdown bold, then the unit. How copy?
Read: **2500** rpm
